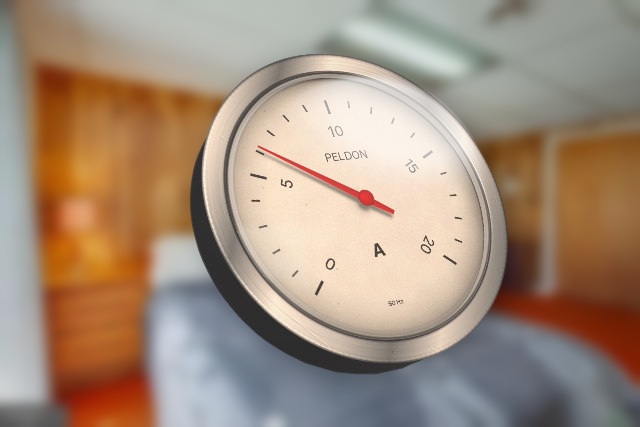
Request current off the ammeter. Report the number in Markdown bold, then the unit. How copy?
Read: **6** A
